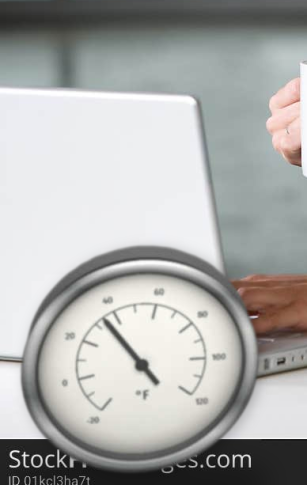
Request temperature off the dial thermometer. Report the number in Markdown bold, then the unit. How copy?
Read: **35** °F
